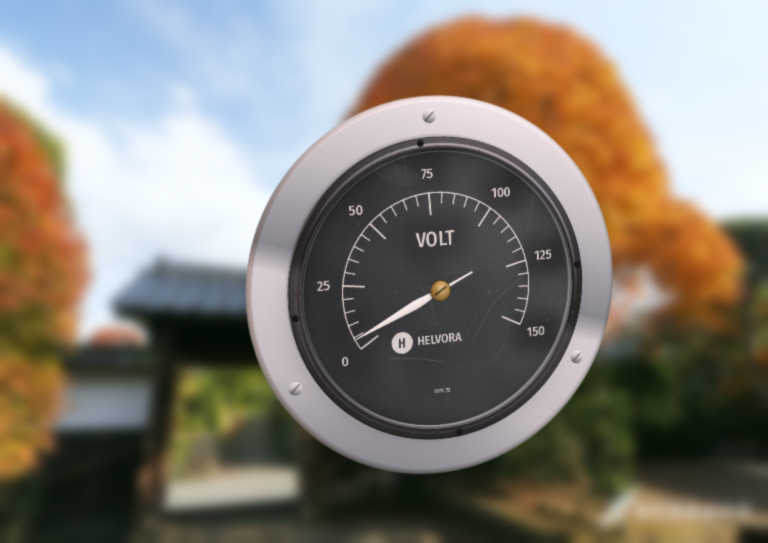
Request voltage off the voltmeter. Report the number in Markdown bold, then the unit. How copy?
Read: **5** V
